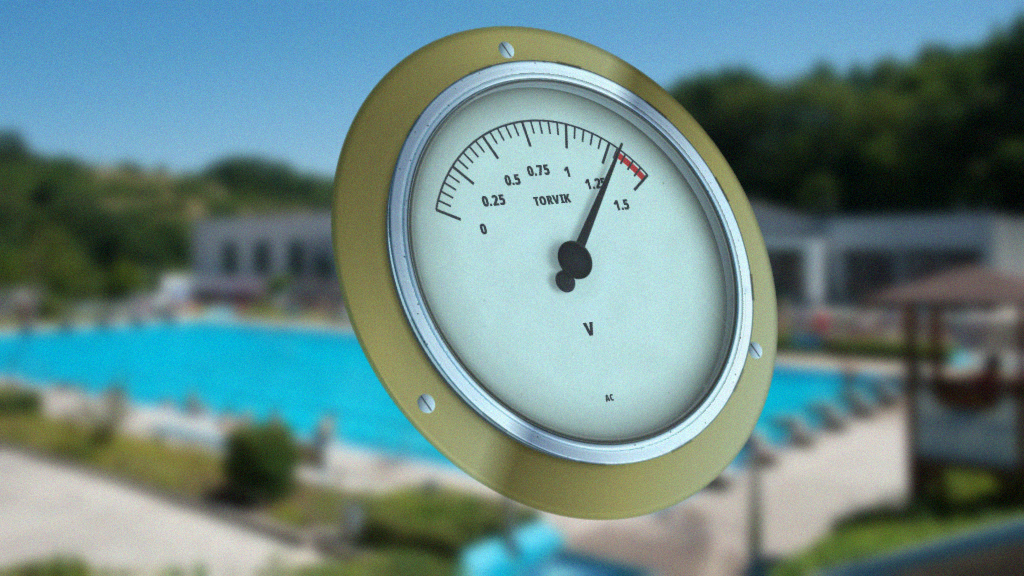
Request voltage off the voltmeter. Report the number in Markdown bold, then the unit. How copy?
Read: **1.3** V
